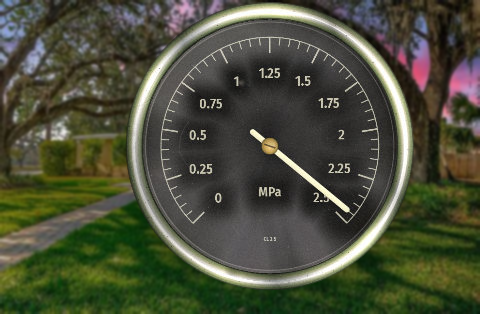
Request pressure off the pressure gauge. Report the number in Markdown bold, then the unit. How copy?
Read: **2.45** MPa
